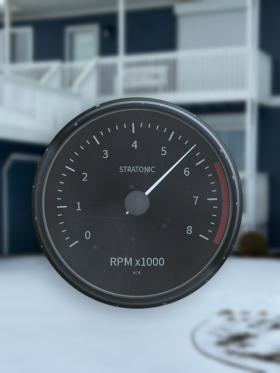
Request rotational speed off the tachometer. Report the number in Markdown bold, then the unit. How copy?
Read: **5600** rpm
